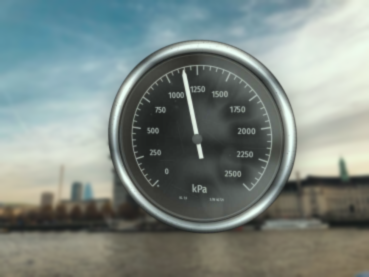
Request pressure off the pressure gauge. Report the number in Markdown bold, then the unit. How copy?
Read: **1150** kPa
